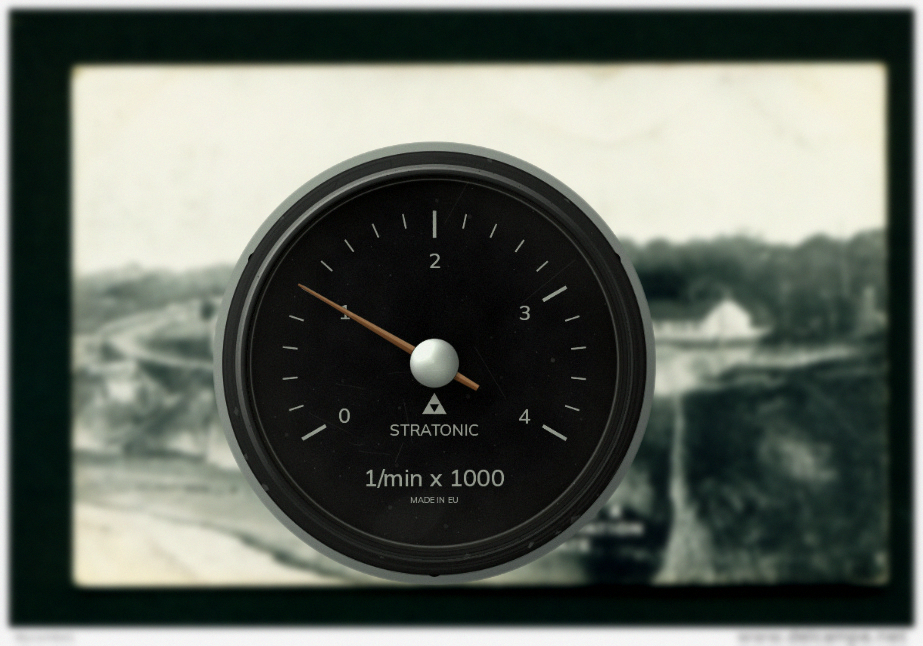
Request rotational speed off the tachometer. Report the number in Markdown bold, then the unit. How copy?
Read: **1000** rpm
